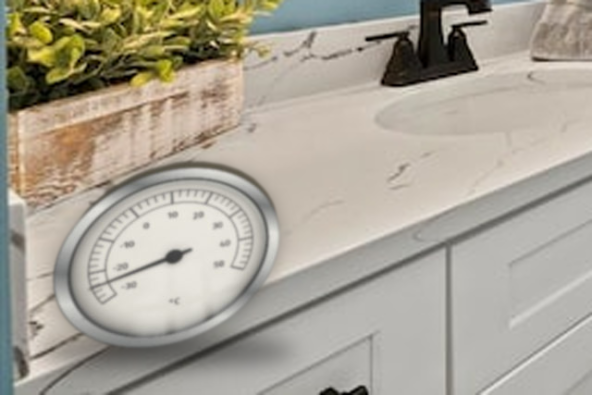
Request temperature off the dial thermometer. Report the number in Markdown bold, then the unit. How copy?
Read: **-24** °C
